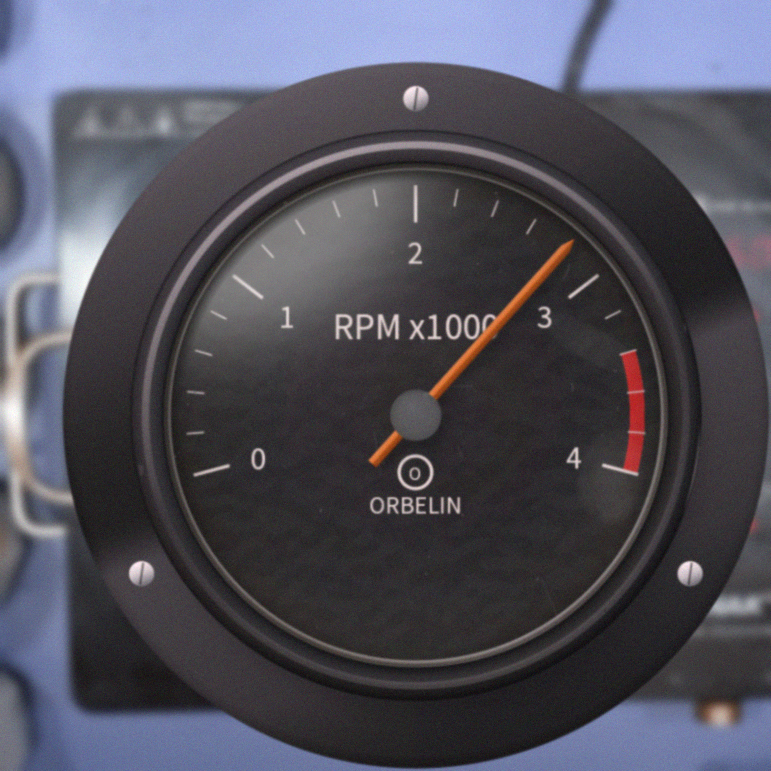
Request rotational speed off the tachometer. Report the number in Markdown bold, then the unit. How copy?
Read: **2800** rpm
